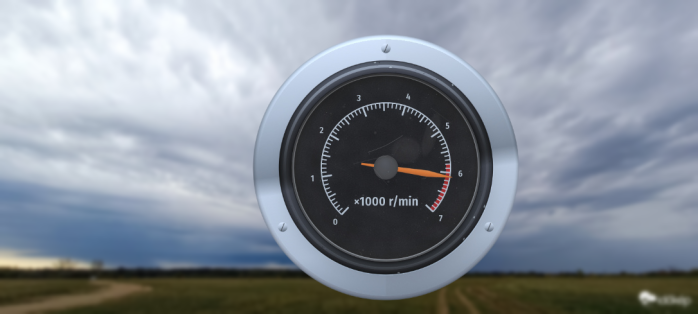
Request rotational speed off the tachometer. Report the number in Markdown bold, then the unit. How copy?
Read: **6100** rpm
